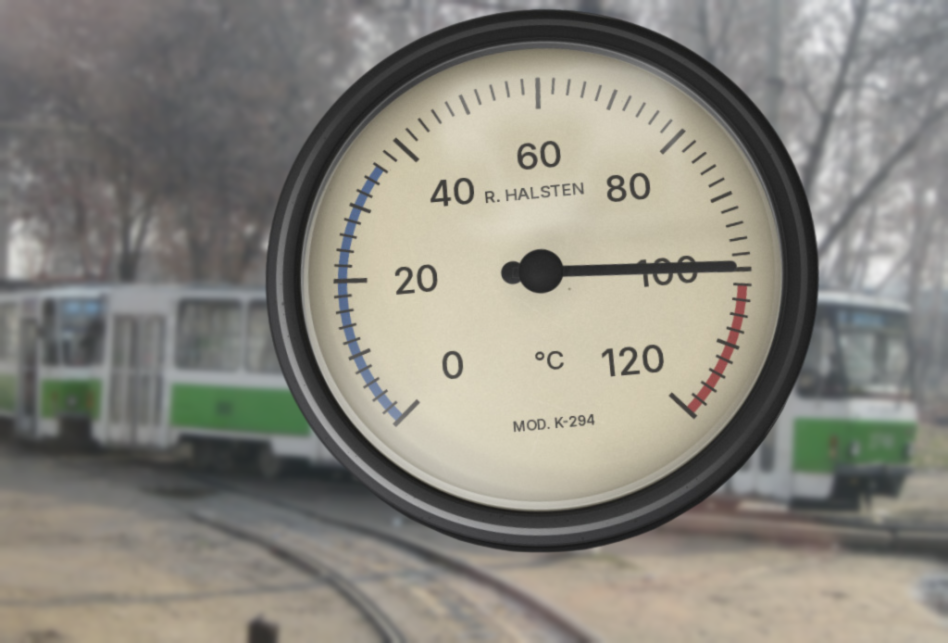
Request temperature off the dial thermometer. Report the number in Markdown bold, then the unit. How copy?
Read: **100** °C
